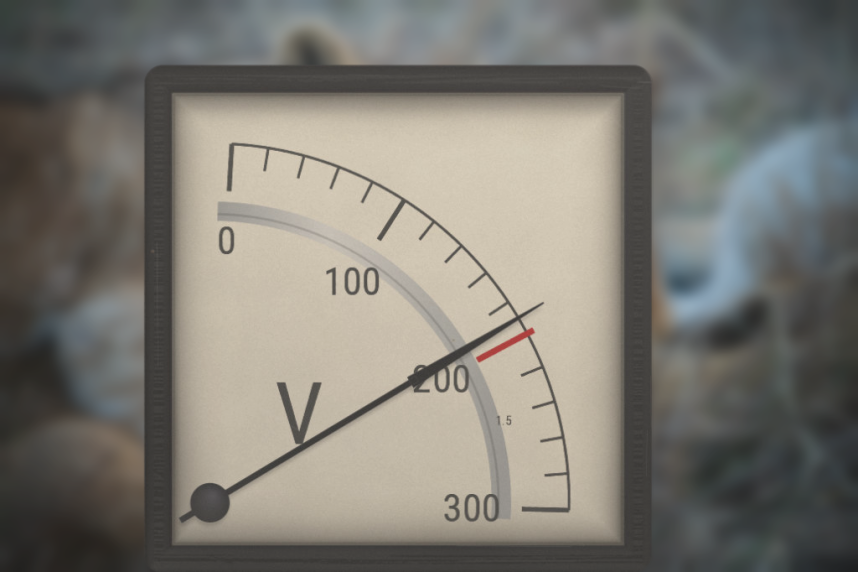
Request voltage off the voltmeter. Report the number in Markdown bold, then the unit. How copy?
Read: **190** V
